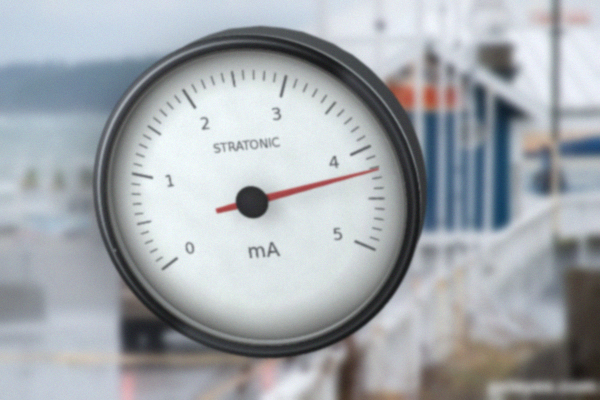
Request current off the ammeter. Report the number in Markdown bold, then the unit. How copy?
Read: **4.2** mA
